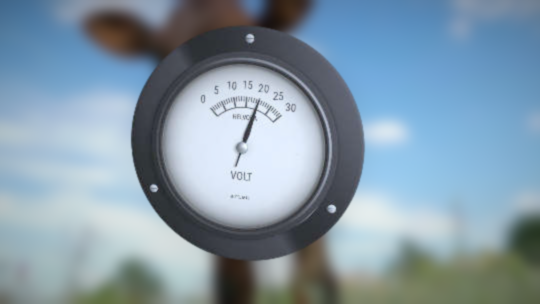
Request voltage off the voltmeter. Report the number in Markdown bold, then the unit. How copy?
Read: **20** V
